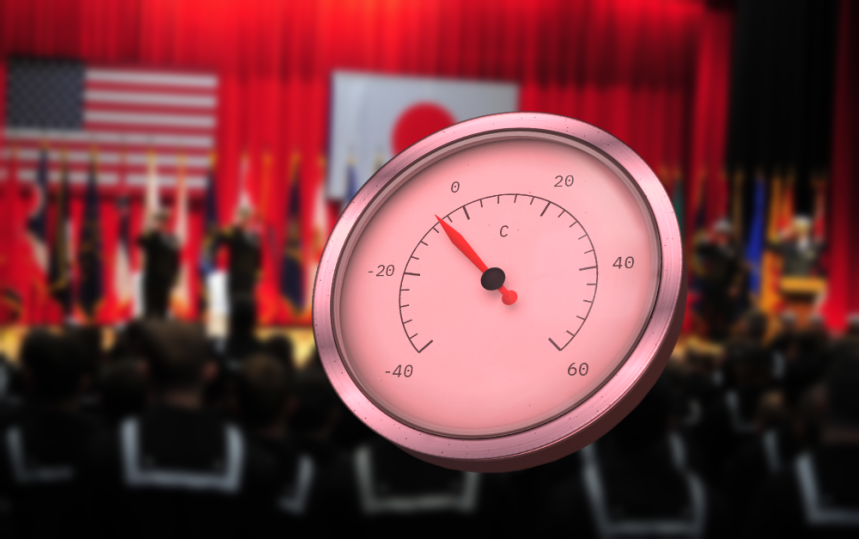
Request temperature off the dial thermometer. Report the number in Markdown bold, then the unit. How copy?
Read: **-6** °C
